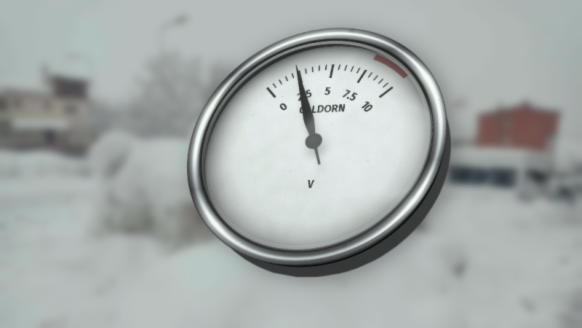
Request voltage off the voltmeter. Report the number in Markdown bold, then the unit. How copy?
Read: **2.5** V
